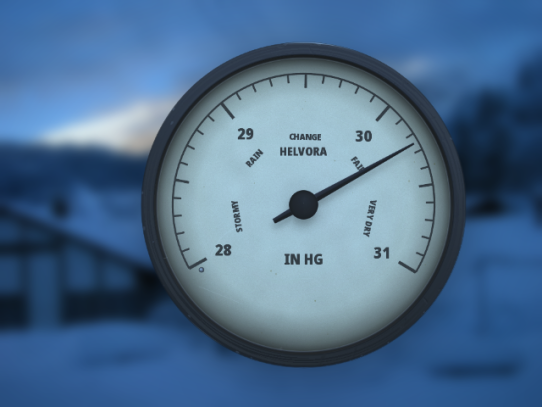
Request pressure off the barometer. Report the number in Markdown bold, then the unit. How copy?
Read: **30.25** inHg
